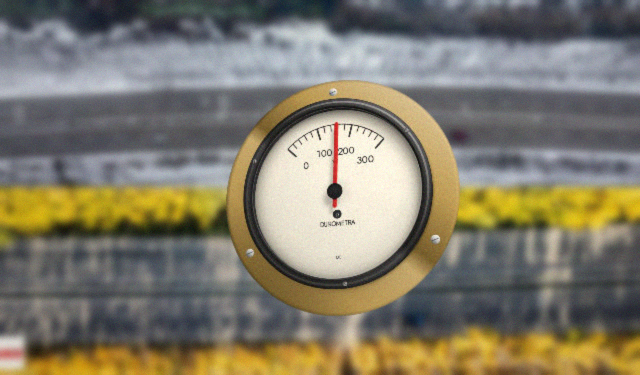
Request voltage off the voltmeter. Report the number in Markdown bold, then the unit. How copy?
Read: **160** V
